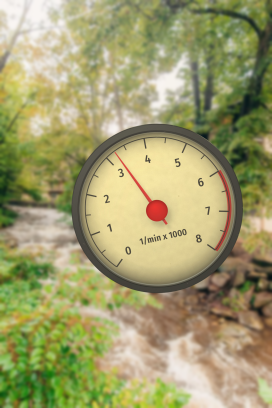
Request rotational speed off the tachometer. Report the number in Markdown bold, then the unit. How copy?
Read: **3250** rpm
